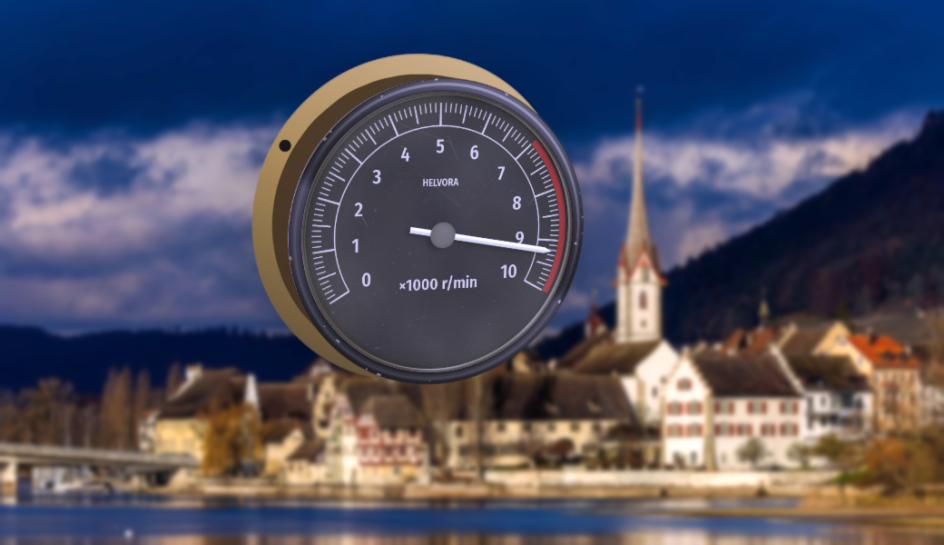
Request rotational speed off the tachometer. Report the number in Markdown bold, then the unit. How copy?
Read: **9200** rpm
